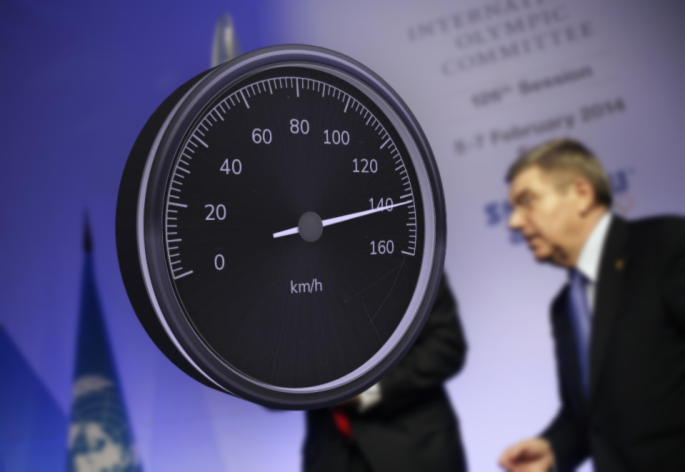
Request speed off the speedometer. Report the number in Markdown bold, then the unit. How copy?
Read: **142** km/h
